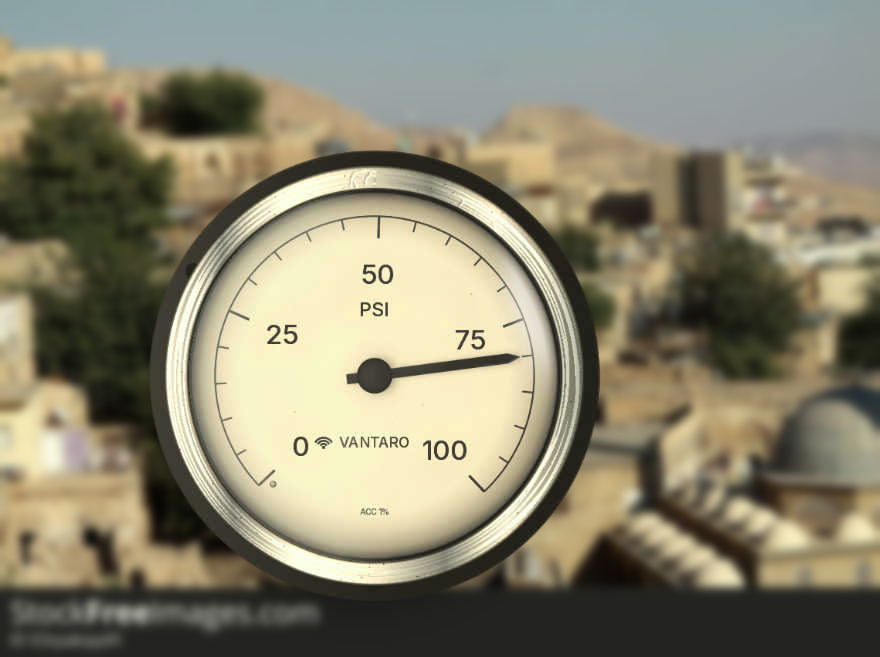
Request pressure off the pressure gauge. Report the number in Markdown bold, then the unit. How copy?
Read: **80** psi
